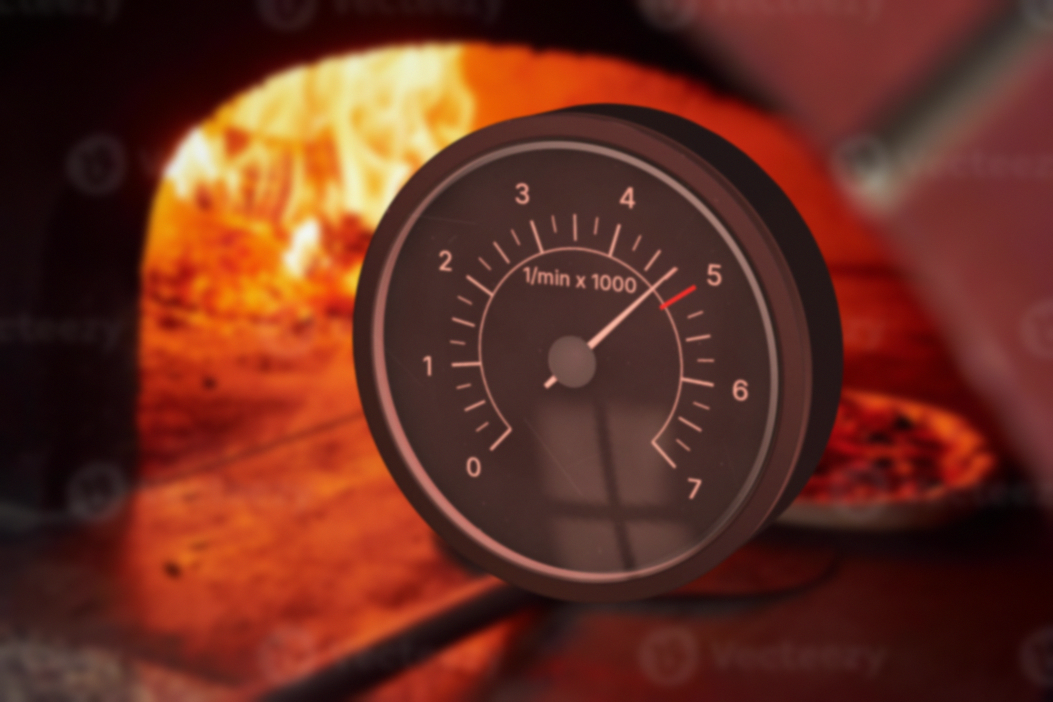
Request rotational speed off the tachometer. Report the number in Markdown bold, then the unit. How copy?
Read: **4750** rpm
